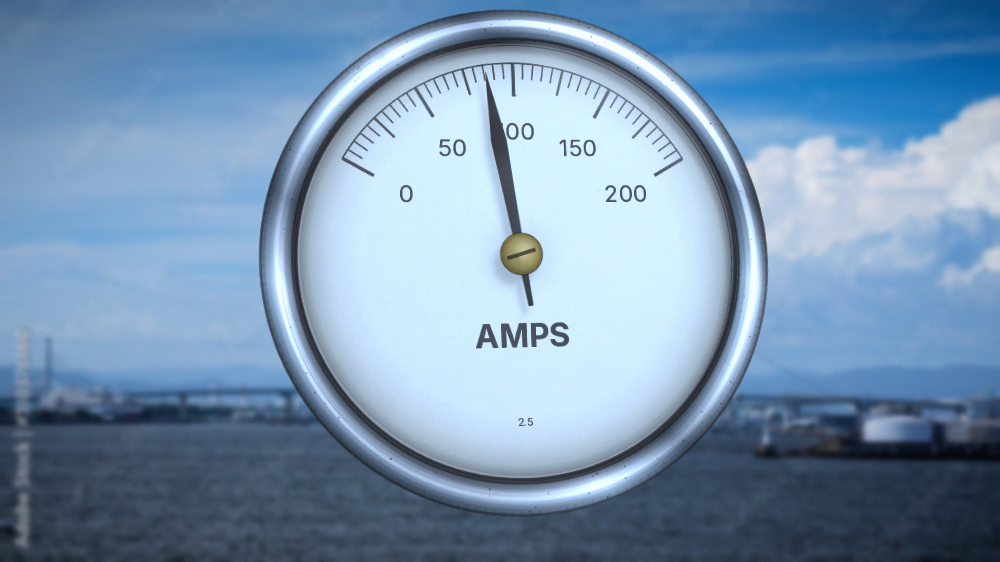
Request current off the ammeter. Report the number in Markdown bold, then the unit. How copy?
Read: **85** A
